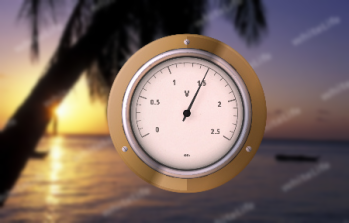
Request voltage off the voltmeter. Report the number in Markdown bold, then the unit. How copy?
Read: **1.5** V
